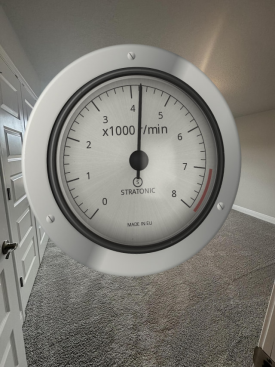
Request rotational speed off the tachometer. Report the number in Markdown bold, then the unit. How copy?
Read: **4200** rpm
